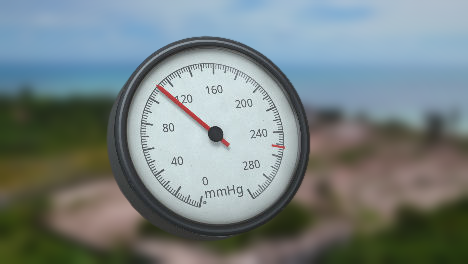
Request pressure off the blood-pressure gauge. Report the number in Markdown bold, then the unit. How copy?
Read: **110** mmHg
